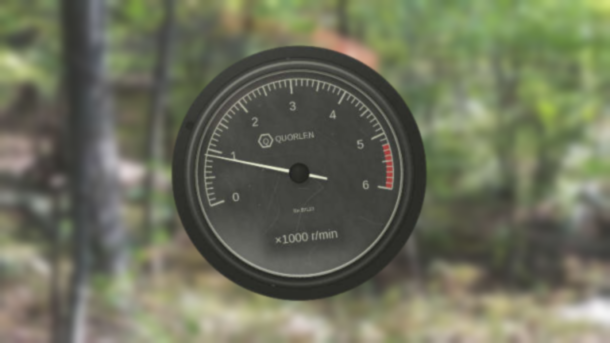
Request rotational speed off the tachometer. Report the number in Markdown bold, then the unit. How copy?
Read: **900** rpm
